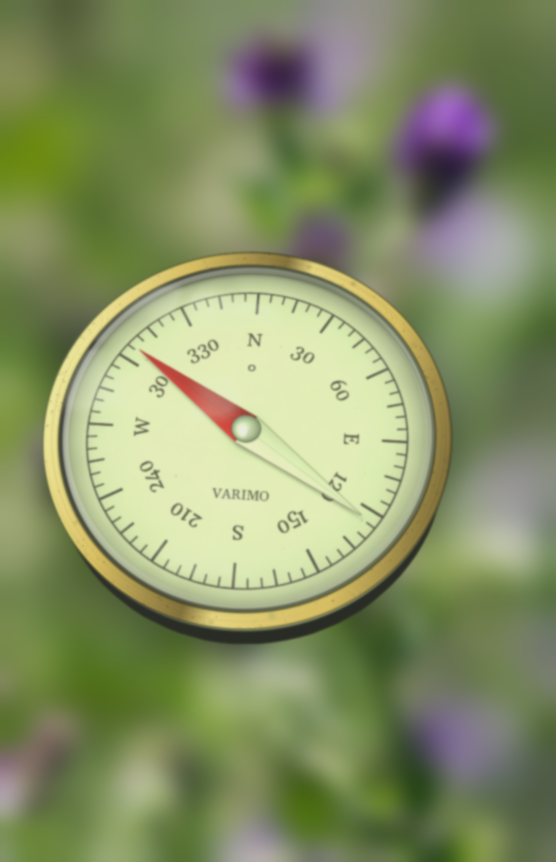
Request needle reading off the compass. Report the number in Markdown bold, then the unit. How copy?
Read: **305** °
